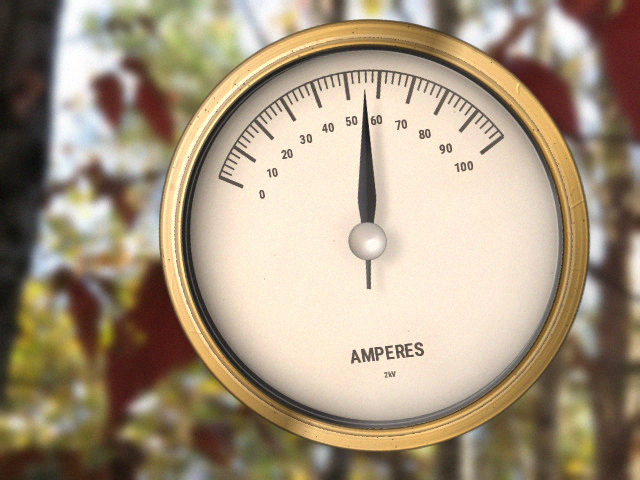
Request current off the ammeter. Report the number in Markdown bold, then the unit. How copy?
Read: **56** A
